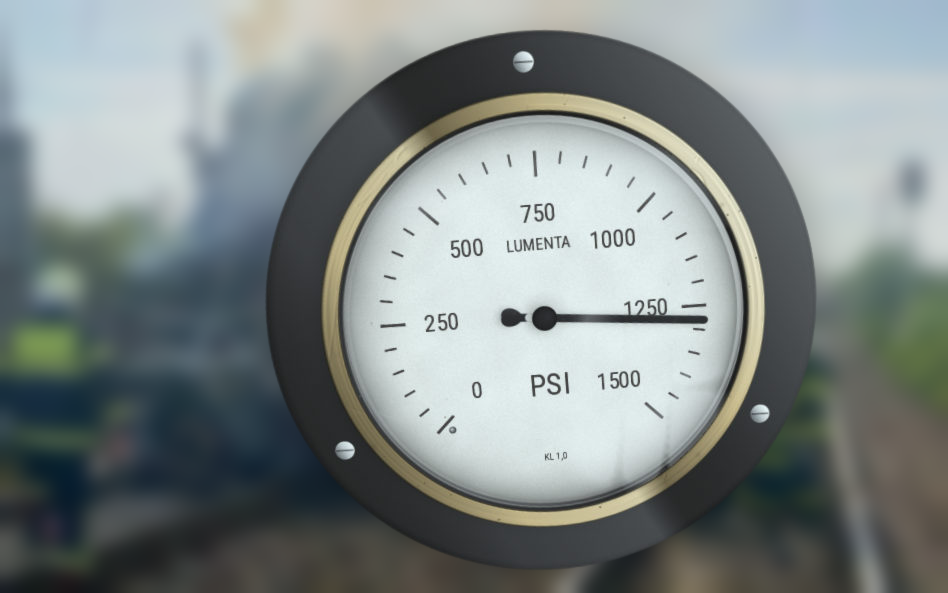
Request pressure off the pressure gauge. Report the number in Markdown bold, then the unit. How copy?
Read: **1275** psi
